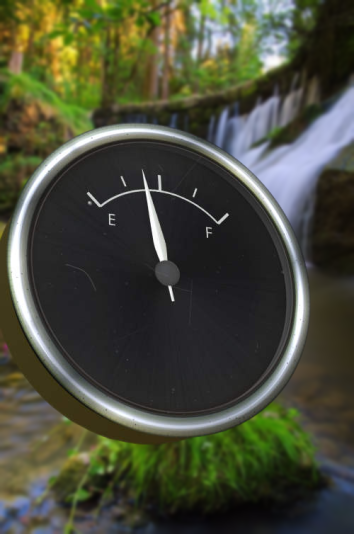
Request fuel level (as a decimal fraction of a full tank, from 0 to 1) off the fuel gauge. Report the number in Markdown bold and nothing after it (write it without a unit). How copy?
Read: **0.375**
